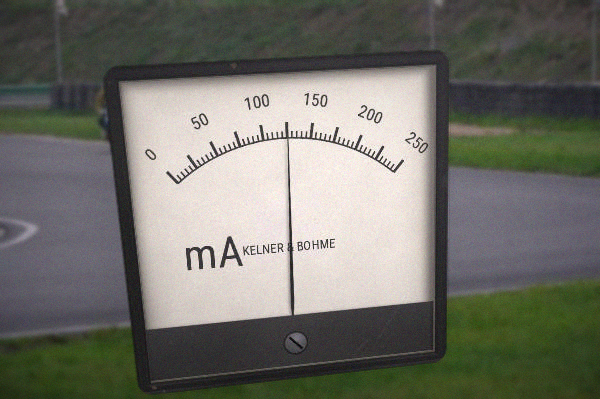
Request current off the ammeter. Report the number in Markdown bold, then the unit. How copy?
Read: **125** mA
